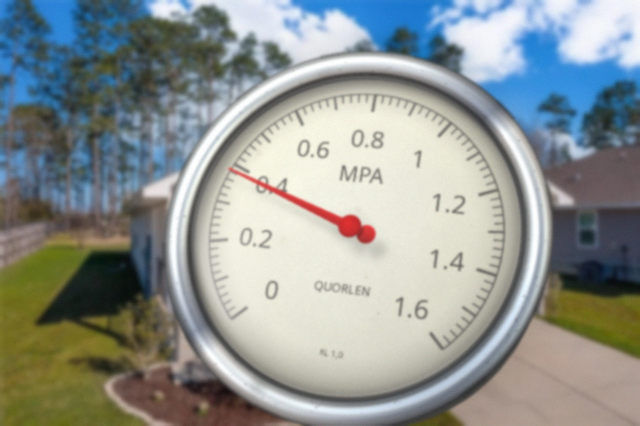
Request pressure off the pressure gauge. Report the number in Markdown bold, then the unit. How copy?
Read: **0.38** MPa
